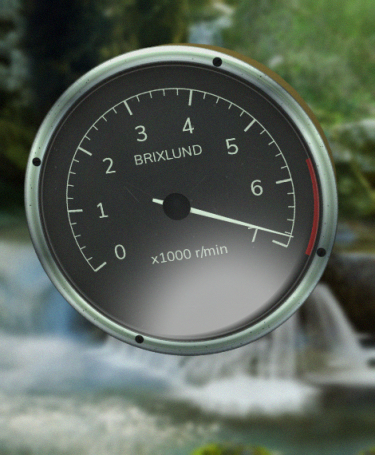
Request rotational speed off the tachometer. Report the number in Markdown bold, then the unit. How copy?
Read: **6800** rpm
